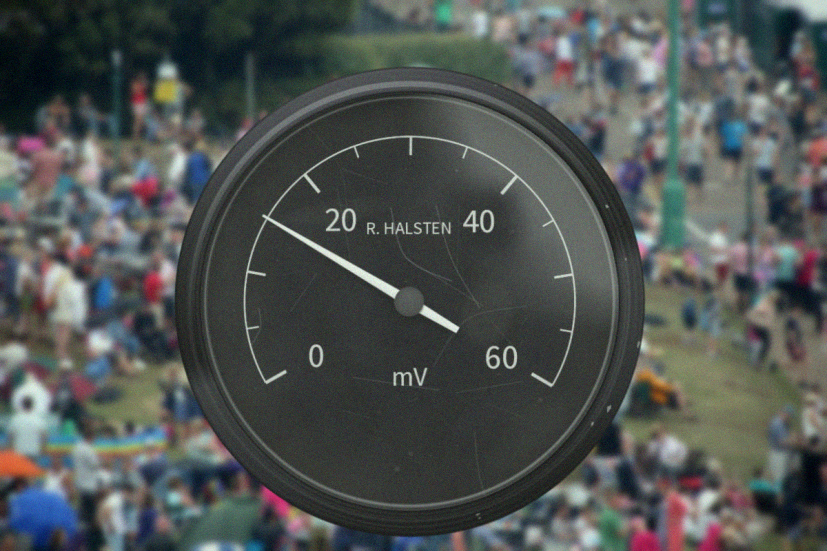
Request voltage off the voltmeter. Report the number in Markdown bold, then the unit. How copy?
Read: **15** mV
